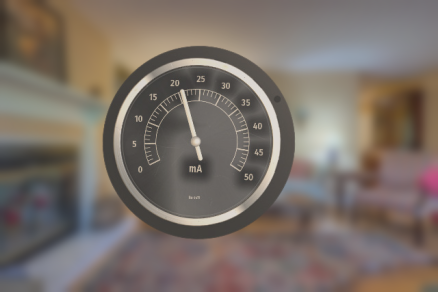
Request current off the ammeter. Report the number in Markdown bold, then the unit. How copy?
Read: **21** mA
